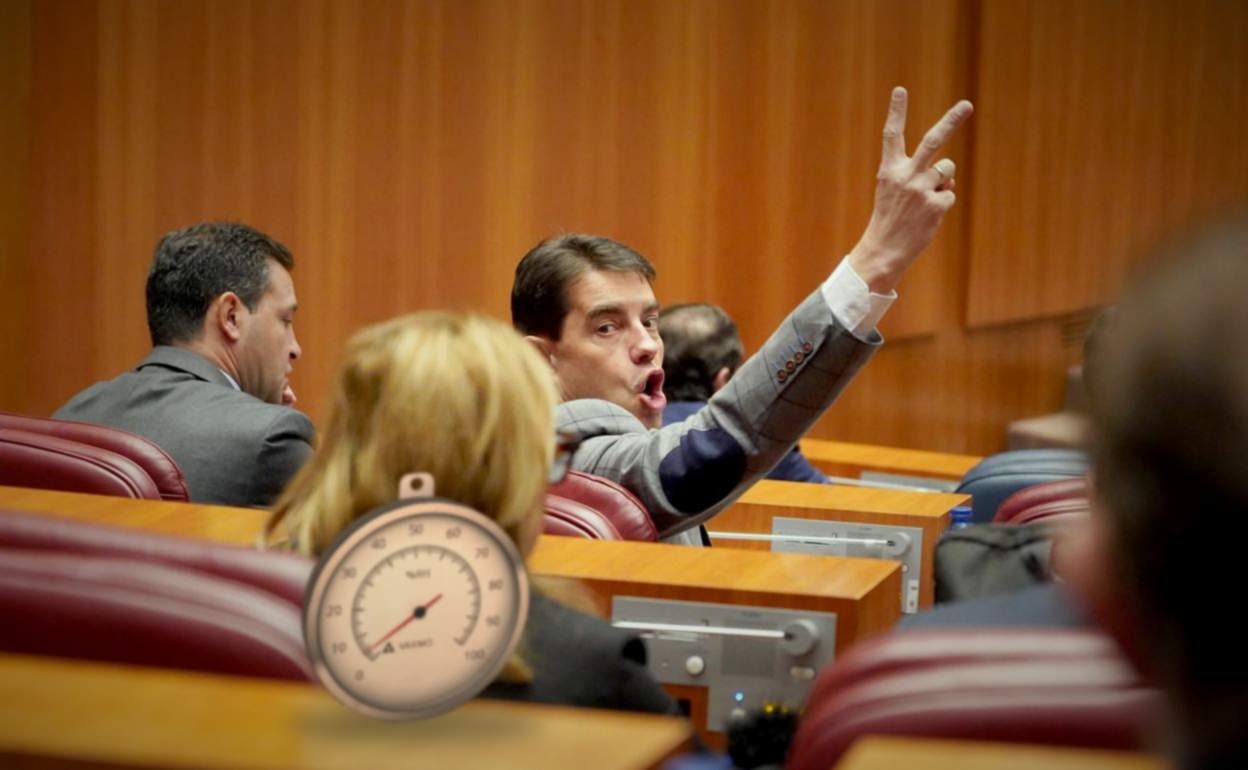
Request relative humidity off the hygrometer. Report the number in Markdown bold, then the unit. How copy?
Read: **5** %
